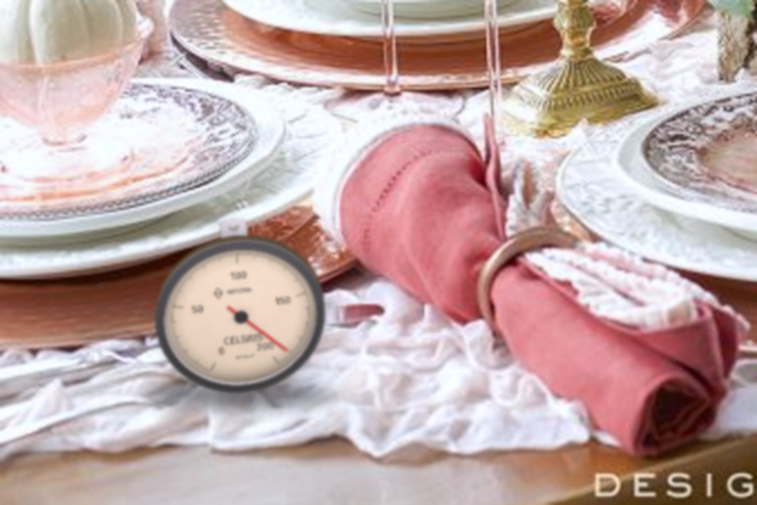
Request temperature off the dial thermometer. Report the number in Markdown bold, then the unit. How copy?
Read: **190** °C
